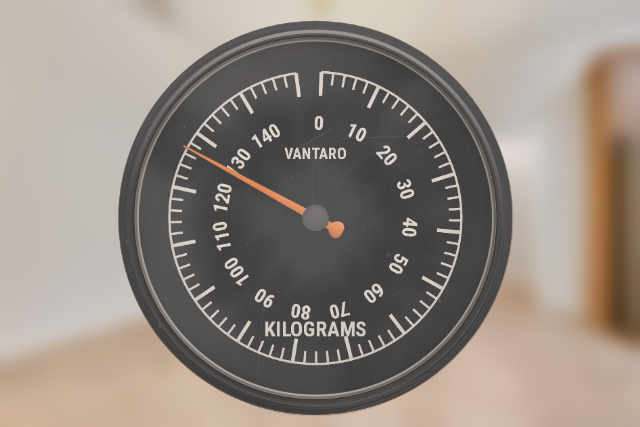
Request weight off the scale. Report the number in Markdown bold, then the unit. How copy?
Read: **127** kg
